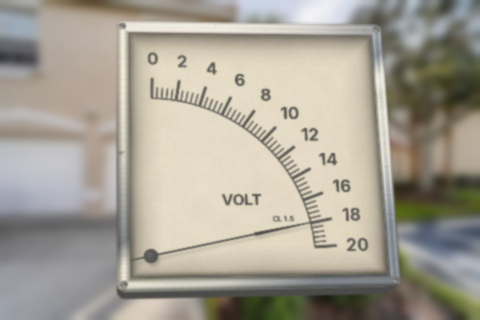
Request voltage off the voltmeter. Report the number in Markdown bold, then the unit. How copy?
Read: **18** V
